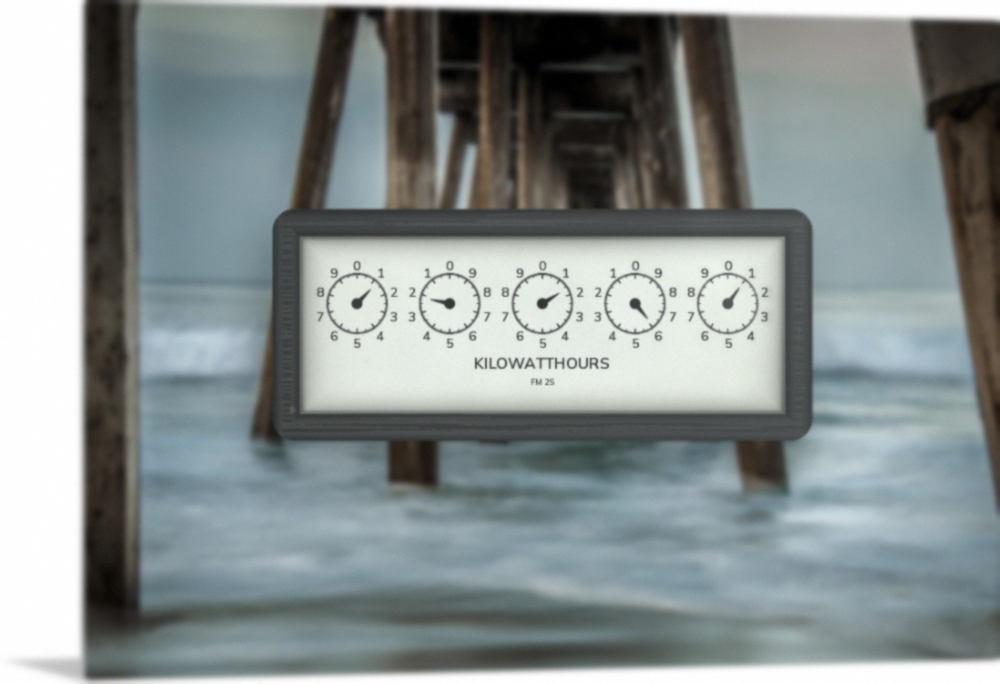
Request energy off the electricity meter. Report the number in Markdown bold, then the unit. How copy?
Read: **12161** kWh
